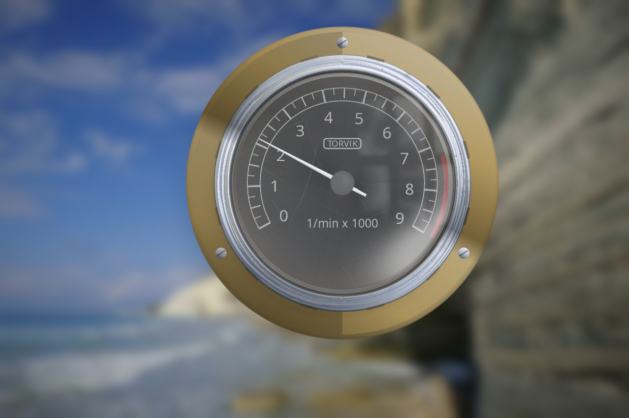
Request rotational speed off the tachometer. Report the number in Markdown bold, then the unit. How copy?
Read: **2125** rpm
